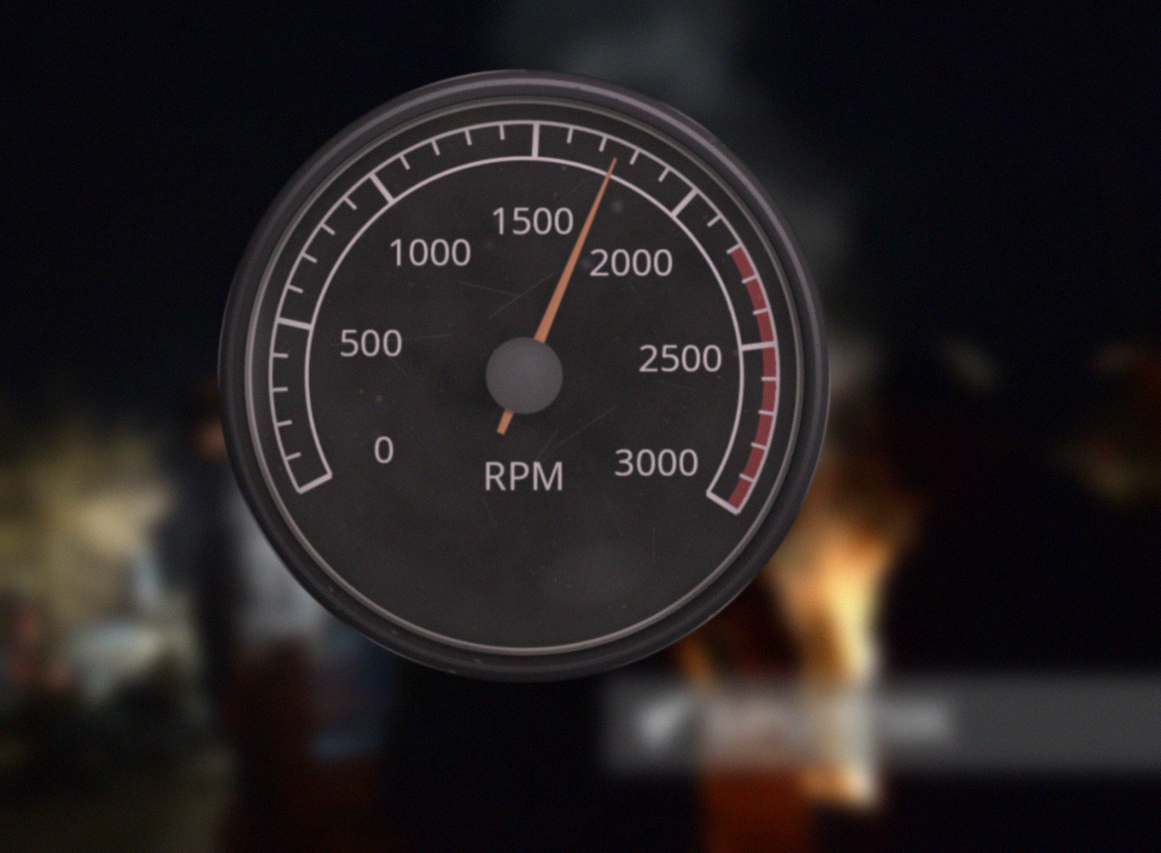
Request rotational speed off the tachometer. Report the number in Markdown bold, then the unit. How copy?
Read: **1750** rpm
